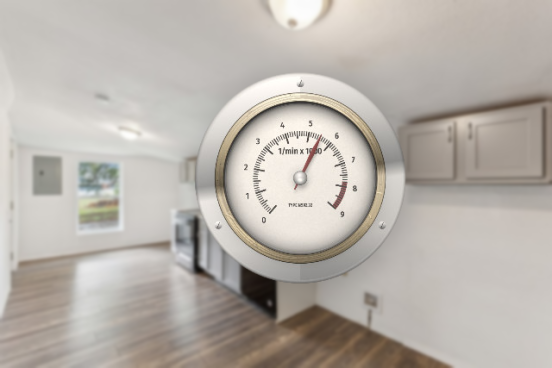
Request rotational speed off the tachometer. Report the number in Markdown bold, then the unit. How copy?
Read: **5500** rpm
